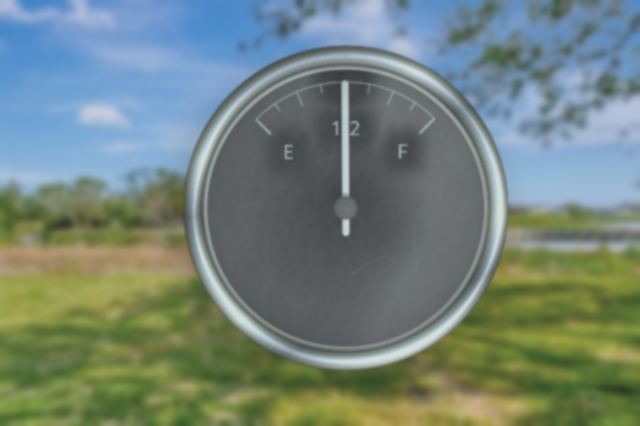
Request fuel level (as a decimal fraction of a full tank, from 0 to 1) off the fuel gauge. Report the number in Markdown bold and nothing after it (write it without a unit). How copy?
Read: **0.5**
